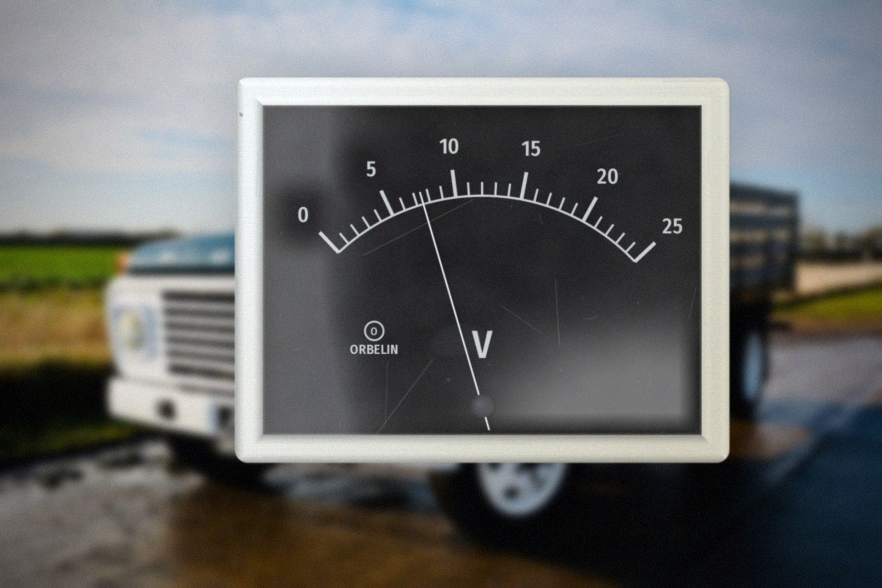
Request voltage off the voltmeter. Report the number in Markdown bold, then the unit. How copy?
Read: **7.5** V
